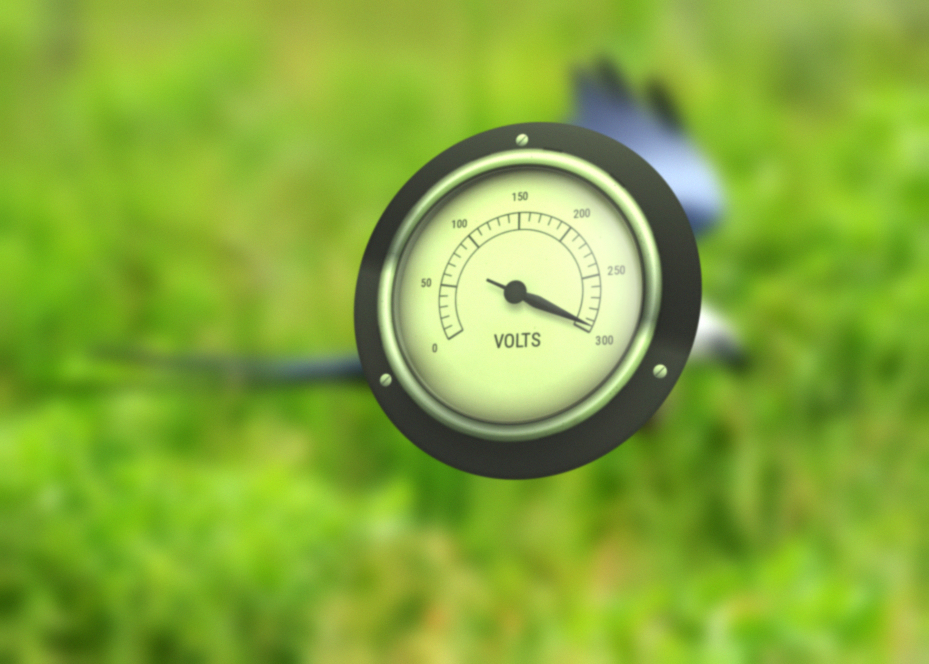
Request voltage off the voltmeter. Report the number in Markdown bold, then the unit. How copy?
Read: **295** V
